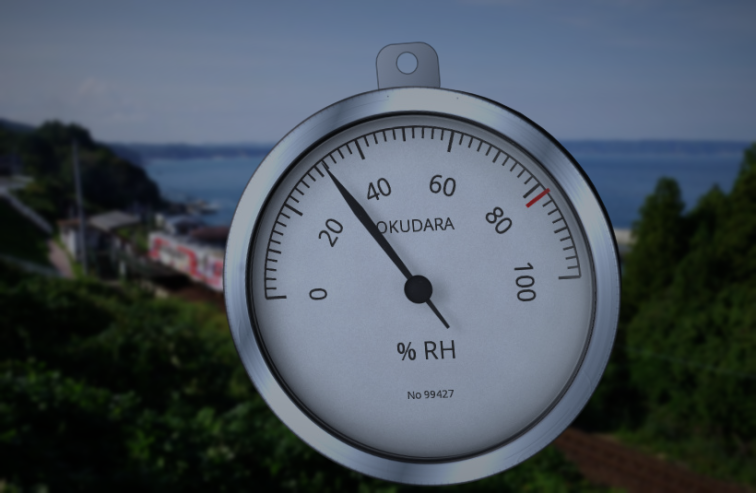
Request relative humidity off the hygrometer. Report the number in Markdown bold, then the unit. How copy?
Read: **32** %
